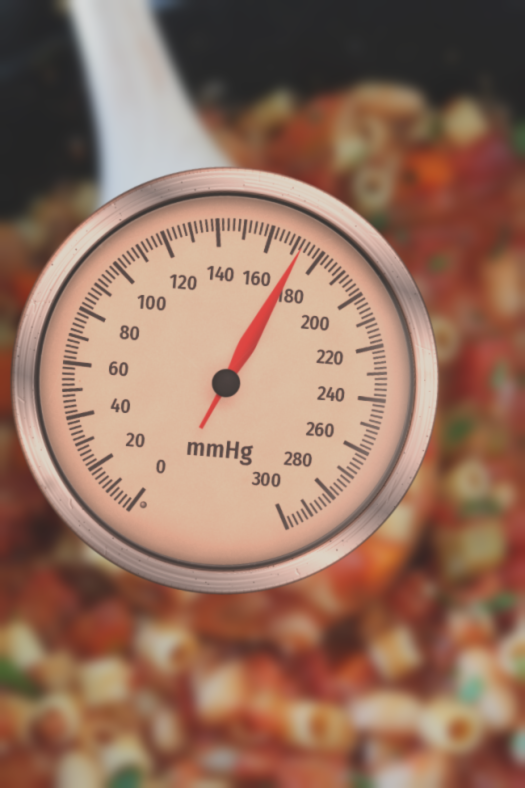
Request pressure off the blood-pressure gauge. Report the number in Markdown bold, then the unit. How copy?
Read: **172** mmHg
